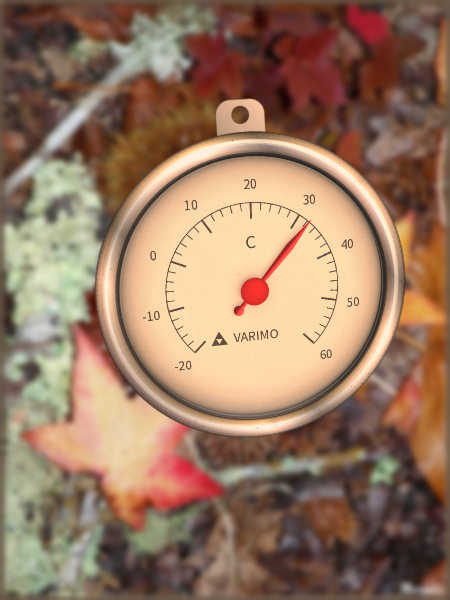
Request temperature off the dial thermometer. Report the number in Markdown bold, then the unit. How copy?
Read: **32** °C
